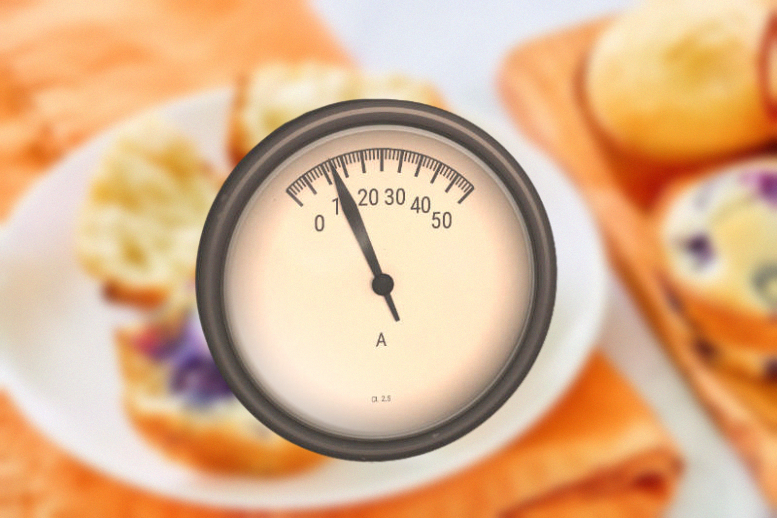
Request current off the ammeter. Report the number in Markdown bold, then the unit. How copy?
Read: **12** A
